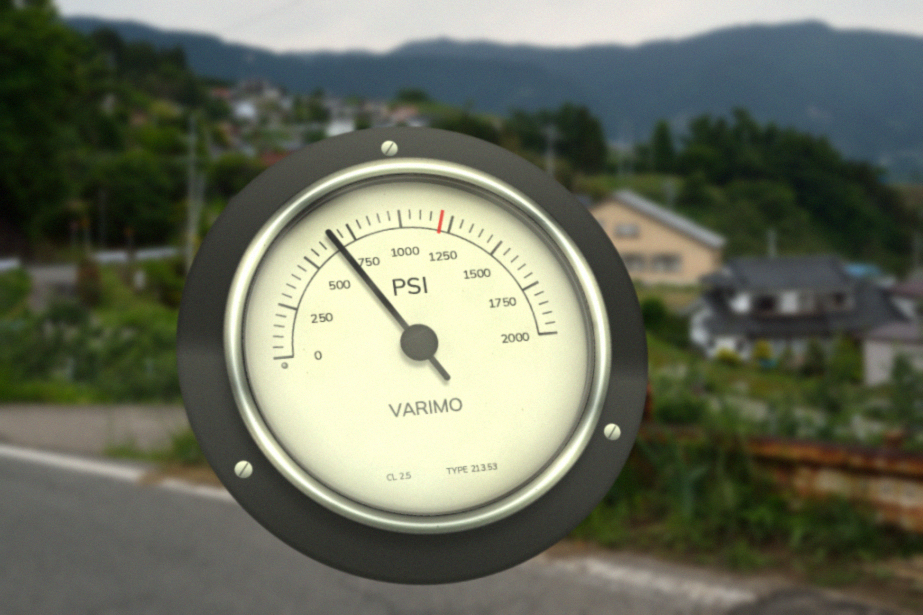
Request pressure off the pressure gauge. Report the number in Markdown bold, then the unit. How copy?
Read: **650** psi
